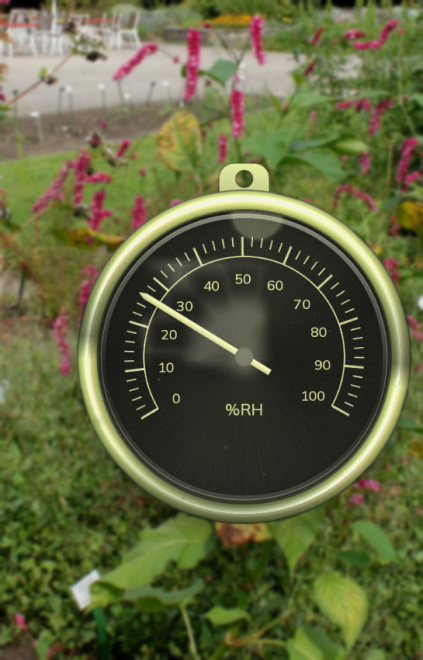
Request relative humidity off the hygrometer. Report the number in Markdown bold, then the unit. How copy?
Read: **26** %
